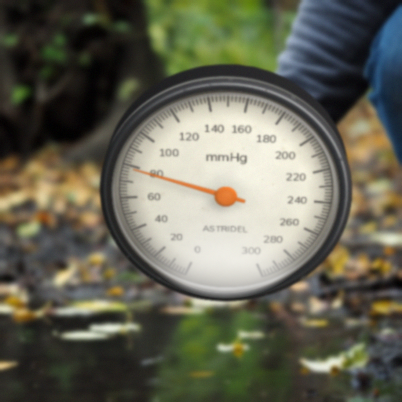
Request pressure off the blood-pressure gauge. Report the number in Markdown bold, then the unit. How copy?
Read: **80** mmHg
